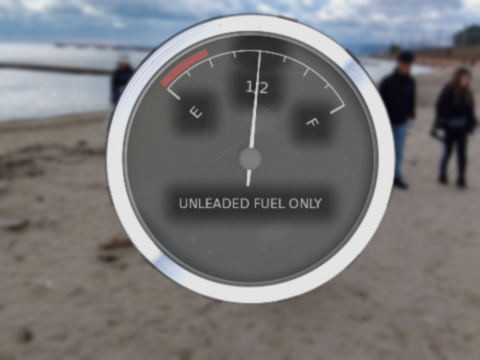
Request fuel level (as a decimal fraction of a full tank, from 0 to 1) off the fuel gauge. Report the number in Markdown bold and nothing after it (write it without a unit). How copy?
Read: **0.5**
